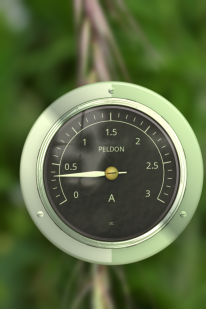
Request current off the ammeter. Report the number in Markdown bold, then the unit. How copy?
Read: **0.35** A
